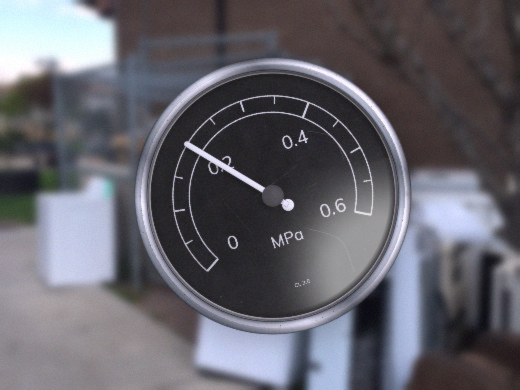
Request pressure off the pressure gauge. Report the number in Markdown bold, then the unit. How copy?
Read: **0.2** MPa
